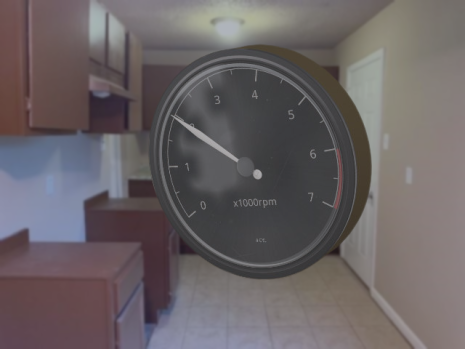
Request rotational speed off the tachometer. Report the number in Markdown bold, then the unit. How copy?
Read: **2000** rpm
